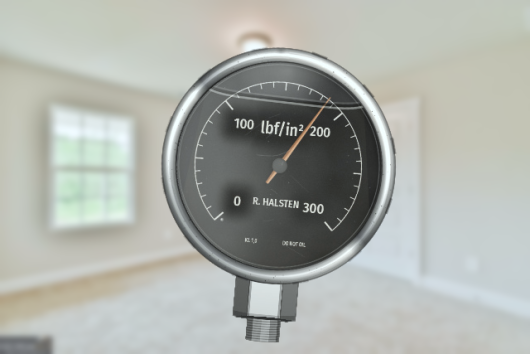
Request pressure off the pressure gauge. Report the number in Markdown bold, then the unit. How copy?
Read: **185** psi
